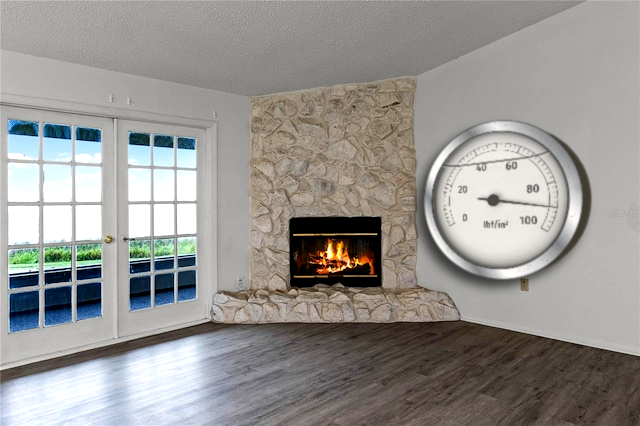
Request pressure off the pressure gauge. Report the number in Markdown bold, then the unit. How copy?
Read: **90** psi
